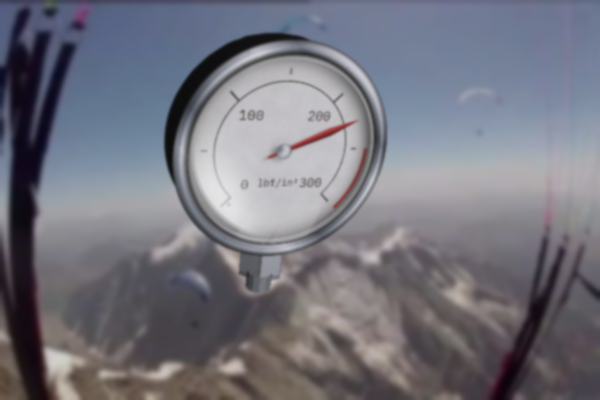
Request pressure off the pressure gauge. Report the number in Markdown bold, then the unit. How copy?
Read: **225** psi
